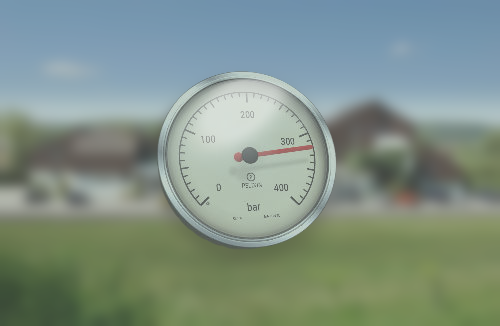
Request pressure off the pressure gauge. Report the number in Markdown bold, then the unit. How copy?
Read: **320** bar
